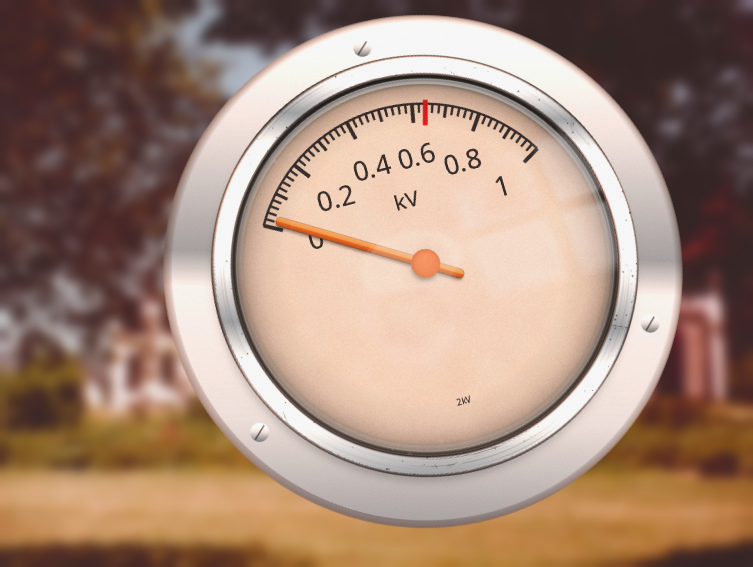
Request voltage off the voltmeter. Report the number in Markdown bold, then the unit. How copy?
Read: **0.02** kV
